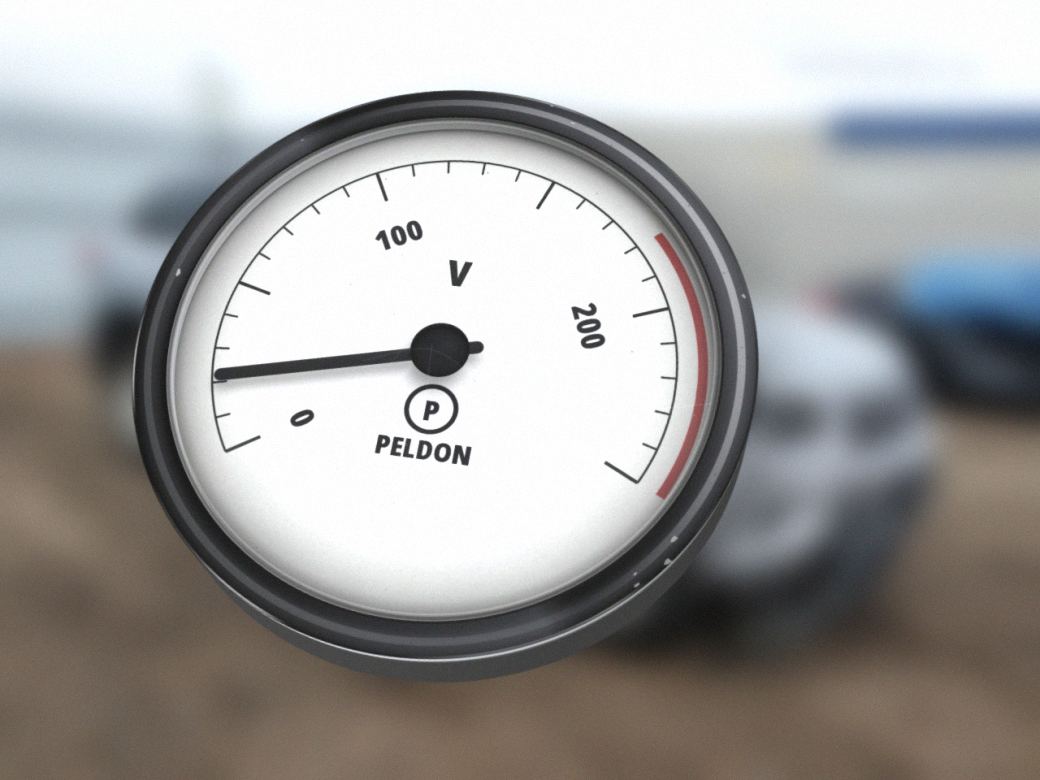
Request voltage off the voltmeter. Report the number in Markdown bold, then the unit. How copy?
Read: **20** V
